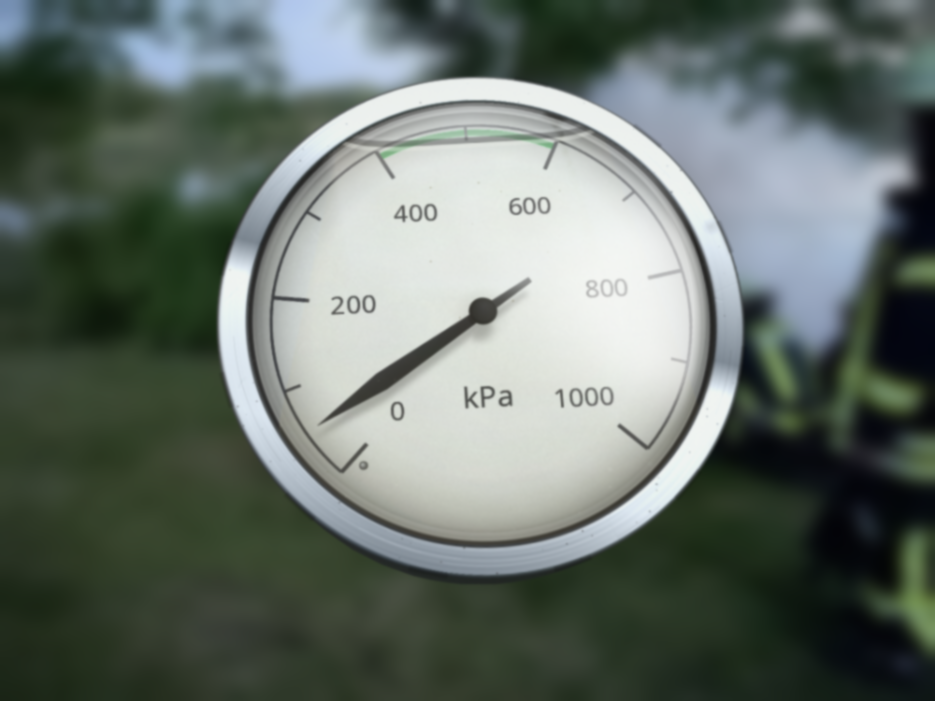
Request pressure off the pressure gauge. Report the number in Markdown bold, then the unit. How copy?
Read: **50** kPa
